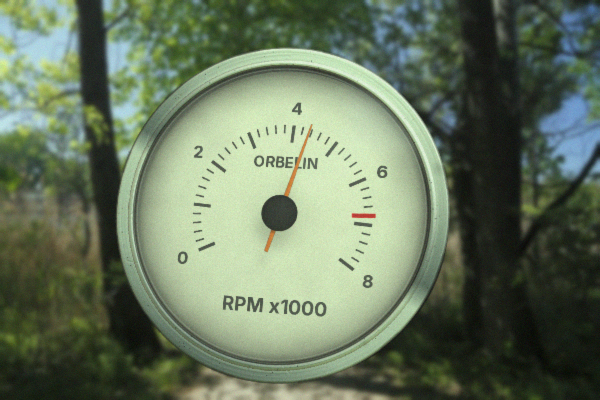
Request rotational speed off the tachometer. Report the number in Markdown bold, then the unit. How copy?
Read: **4400** rpm
